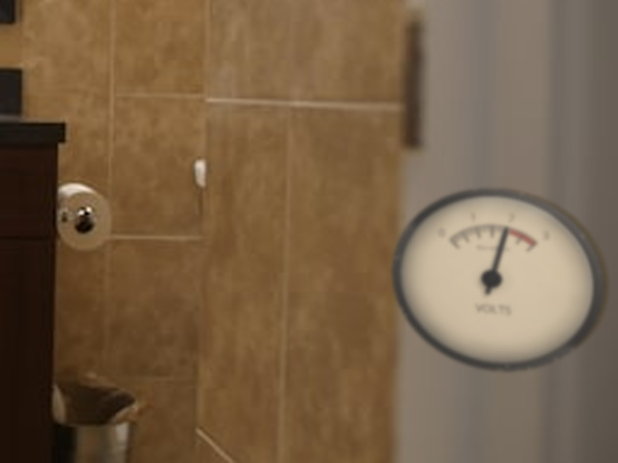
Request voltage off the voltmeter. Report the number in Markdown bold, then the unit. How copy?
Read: **2** V
